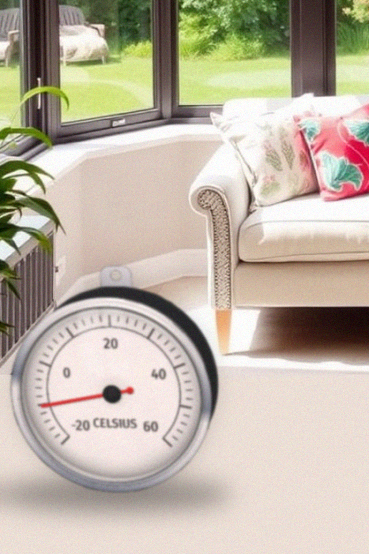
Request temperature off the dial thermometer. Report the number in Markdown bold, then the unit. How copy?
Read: **-10** °C
